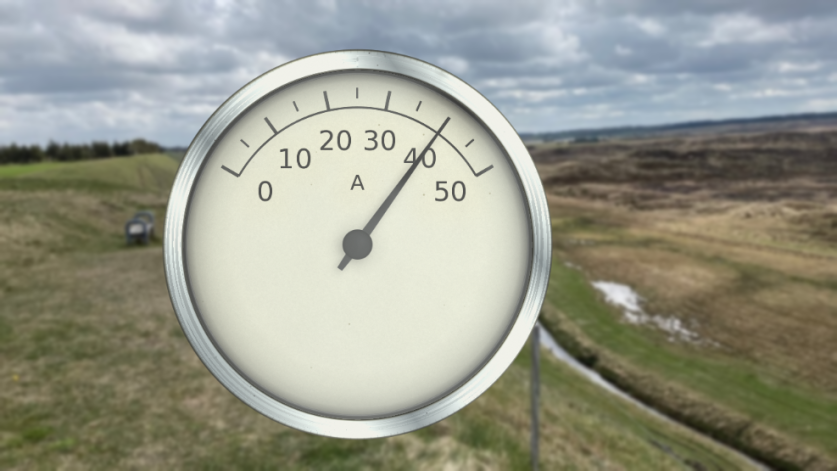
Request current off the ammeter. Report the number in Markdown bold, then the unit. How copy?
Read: **40** A
